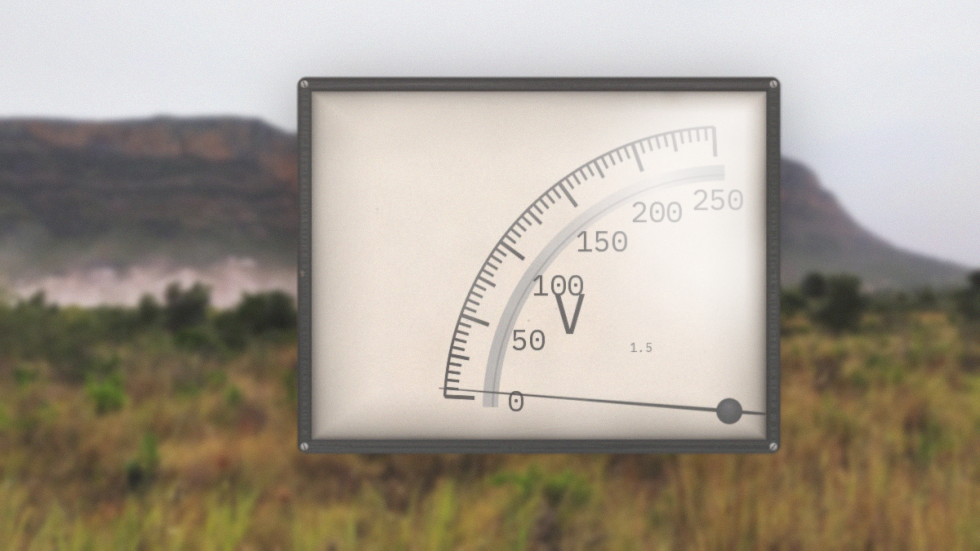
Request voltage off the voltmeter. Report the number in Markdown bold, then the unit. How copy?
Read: **5** V
